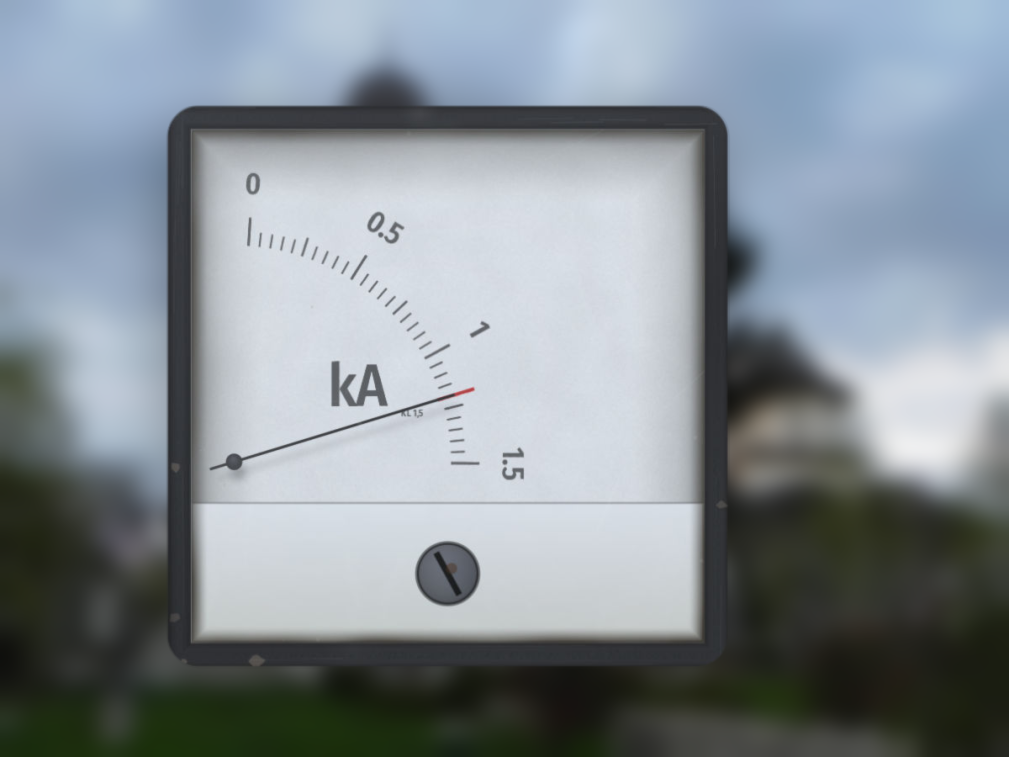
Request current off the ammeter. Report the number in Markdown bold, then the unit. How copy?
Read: **1.2** kA
